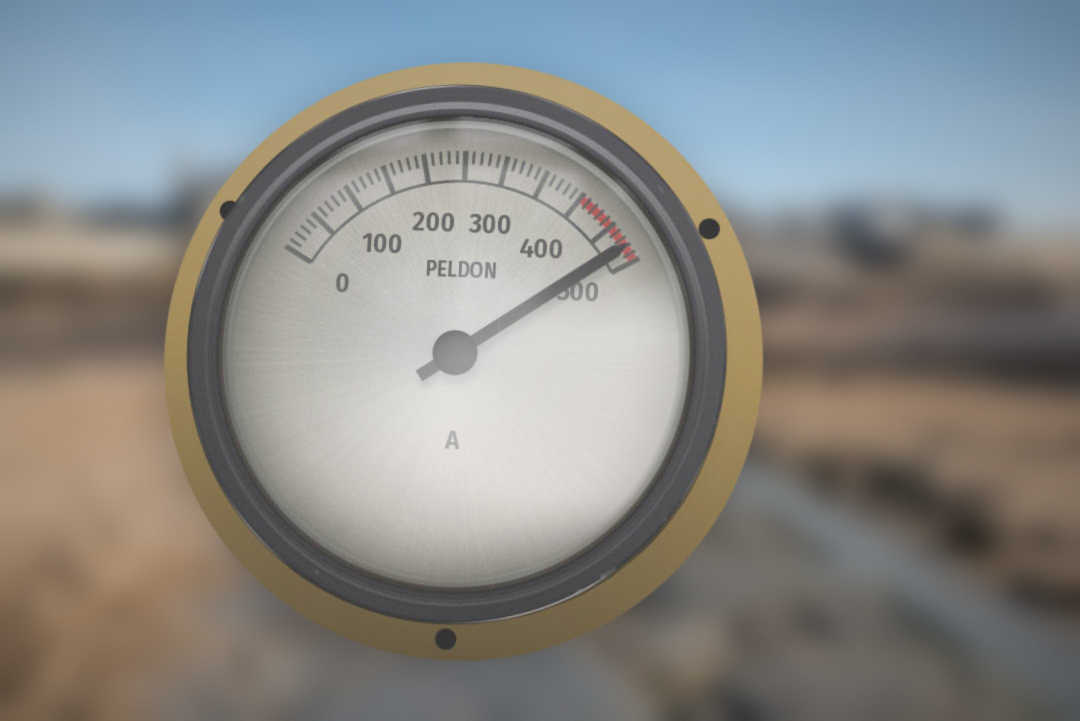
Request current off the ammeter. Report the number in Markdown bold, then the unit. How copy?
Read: **480** A
